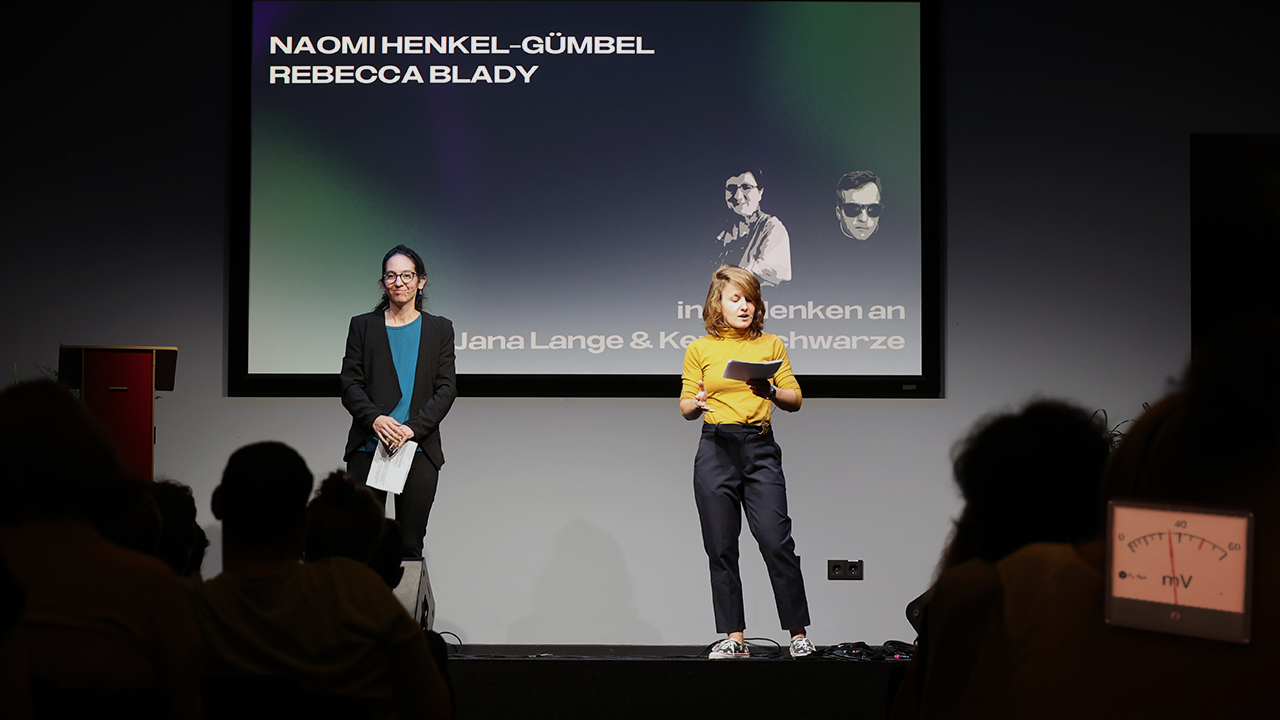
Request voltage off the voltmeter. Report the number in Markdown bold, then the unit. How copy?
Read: **35** mV
